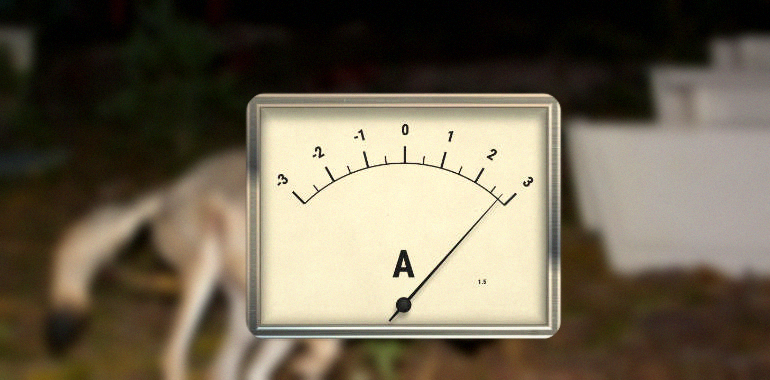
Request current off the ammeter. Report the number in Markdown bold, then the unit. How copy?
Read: **2.75** A
